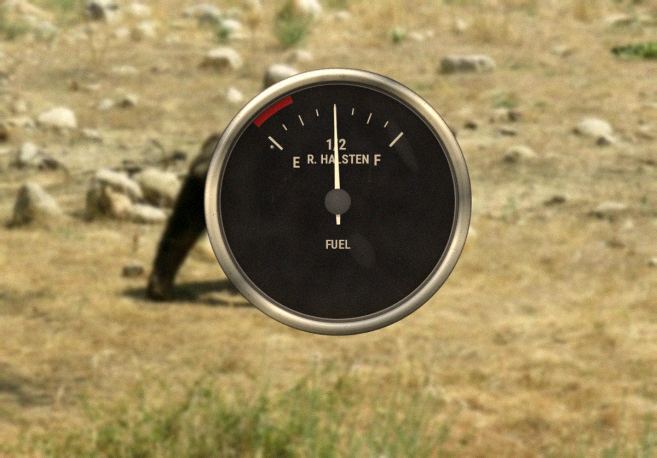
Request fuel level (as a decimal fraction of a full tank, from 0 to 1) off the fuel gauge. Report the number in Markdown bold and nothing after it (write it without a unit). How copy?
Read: **0.5**
